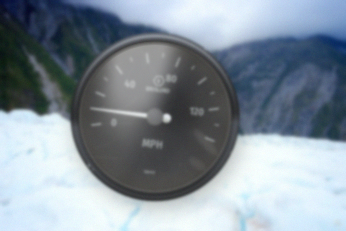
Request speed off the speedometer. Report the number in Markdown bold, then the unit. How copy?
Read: **10** mph
